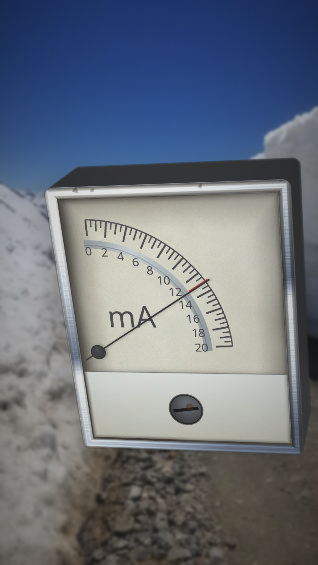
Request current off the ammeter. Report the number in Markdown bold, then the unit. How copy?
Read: **13** mA
